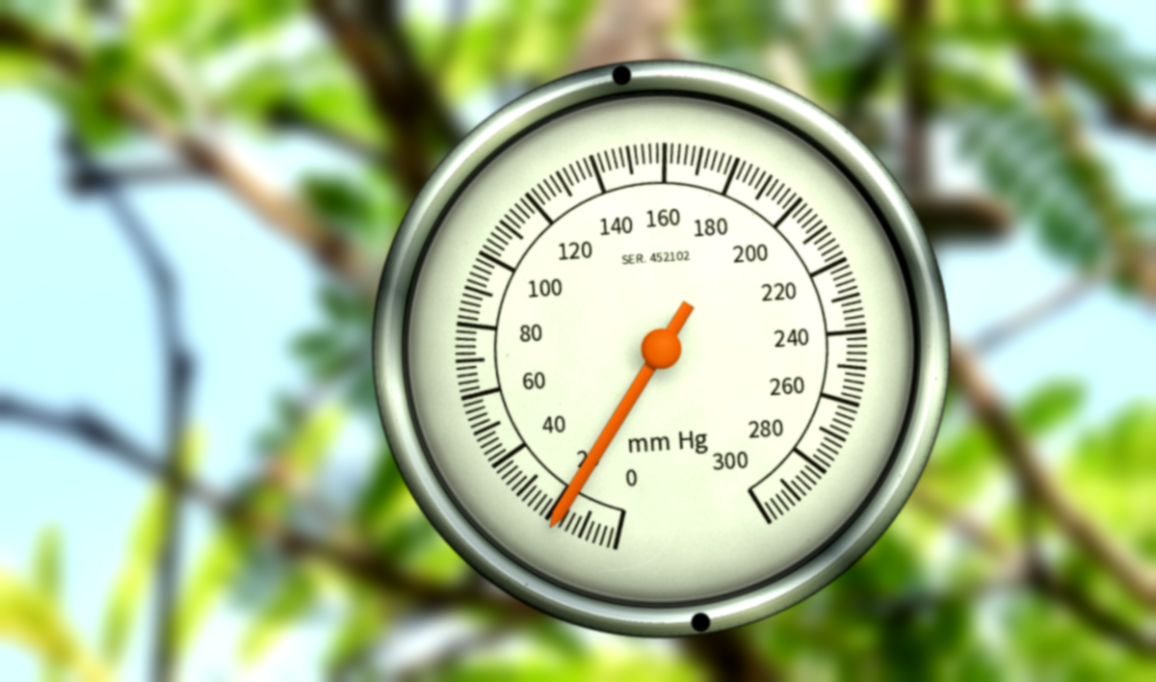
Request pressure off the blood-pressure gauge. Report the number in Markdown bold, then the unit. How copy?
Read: **18** mmHg
